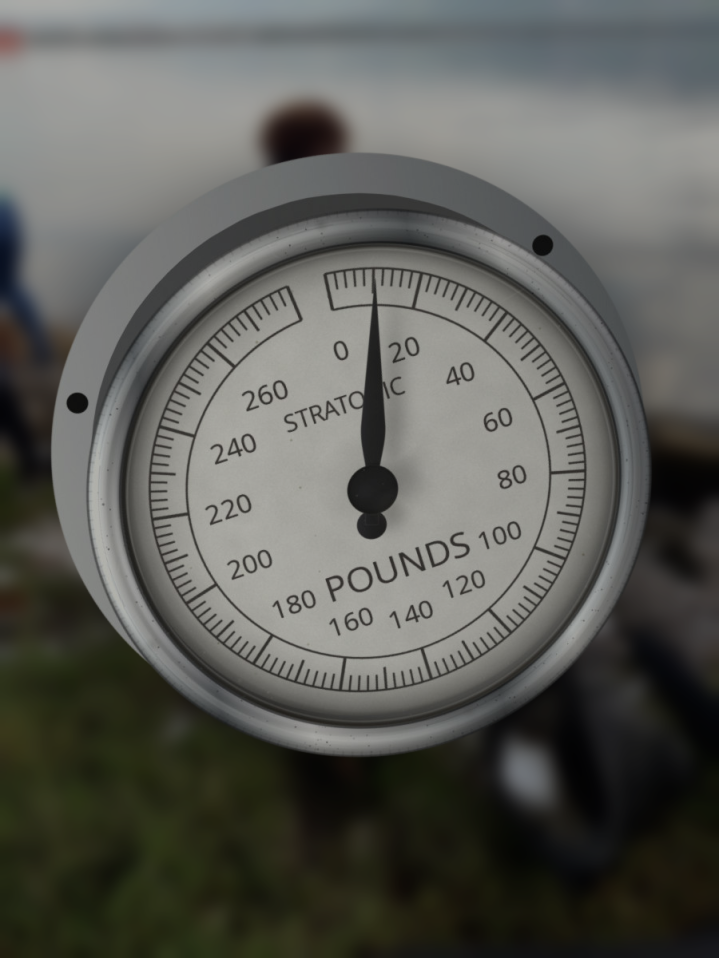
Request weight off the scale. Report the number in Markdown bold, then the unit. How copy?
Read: **10** lb
